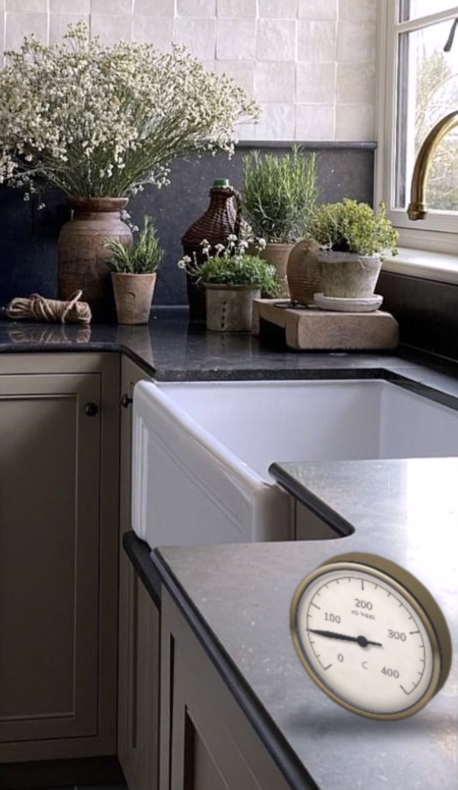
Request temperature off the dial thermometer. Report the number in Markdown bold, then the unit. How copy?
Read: **60** °C
